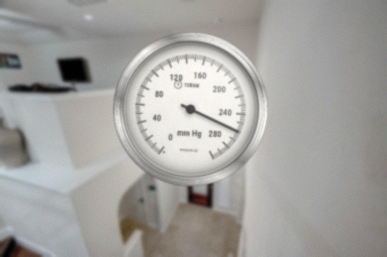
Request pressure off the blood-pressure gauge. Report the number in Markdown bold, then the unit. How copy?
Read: **260** mmHg
